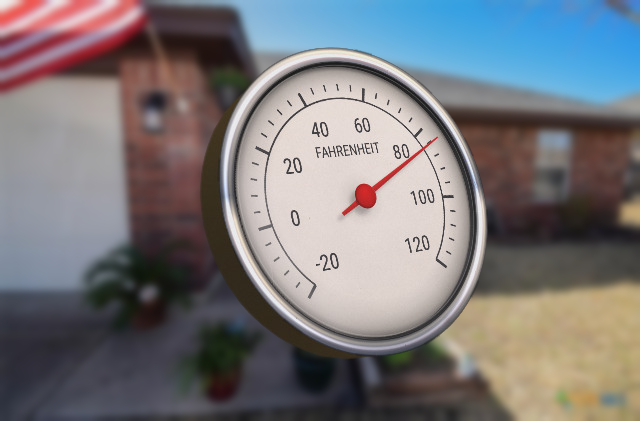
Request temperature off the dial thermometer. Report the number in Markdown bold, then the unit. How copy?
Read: **84** °F
